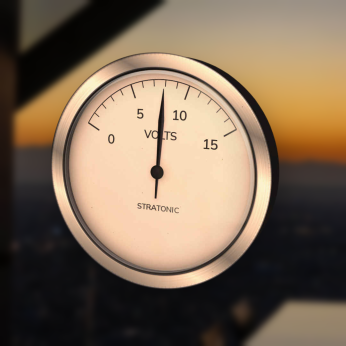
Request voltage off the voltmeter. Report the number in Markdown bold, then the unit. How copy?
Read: **8** V
